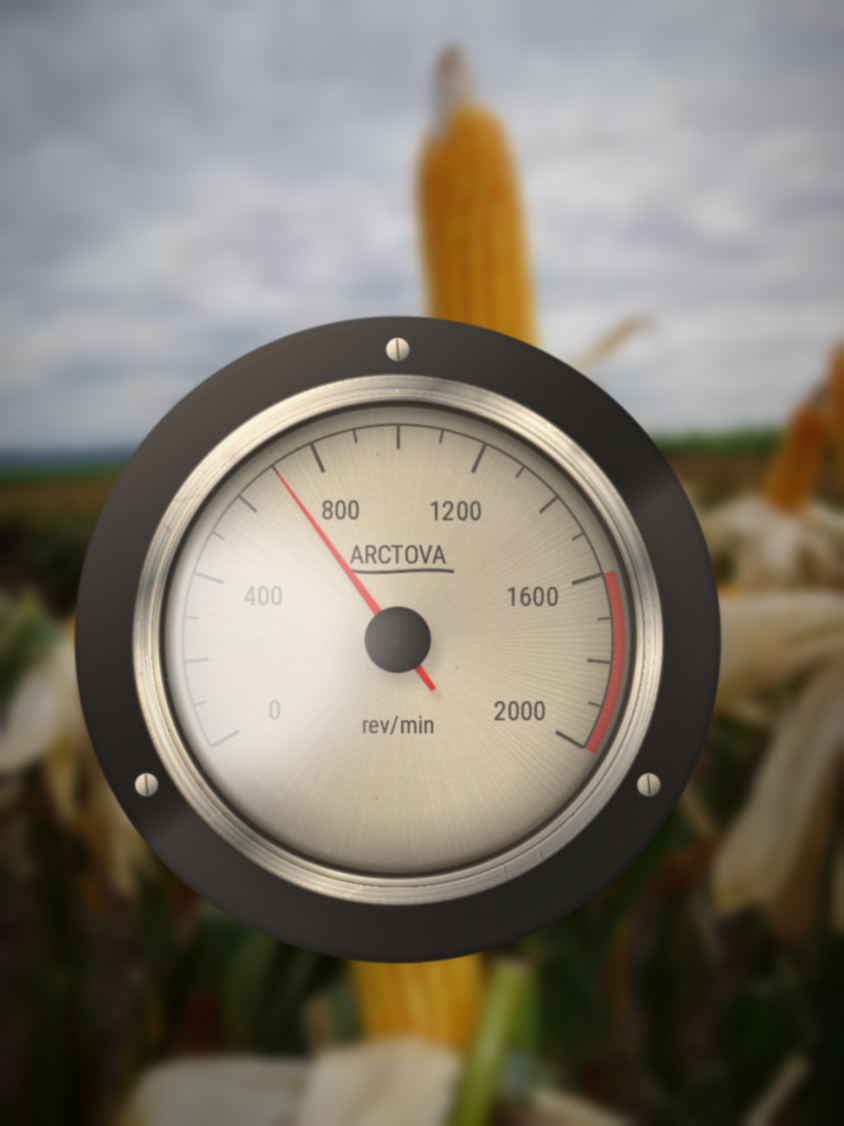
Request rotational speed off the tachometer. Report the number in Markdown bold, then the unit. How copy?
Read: **700** rpm
